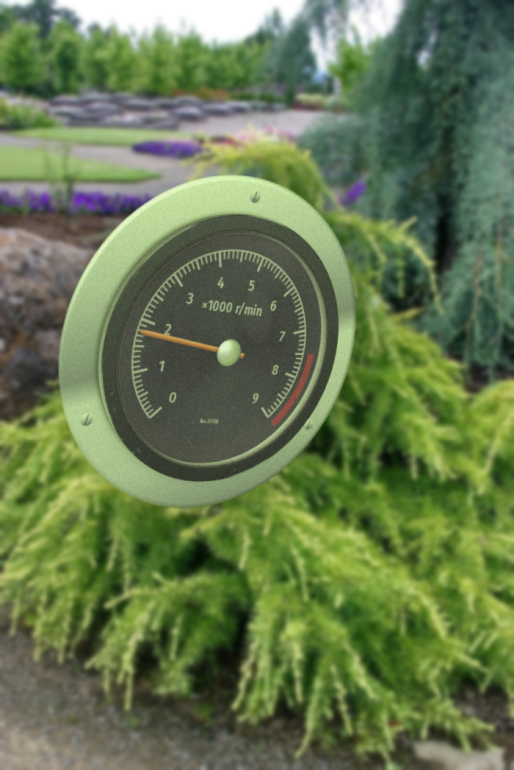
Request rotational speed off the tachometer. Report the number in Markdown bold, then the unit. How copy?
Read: **1800** rpm
